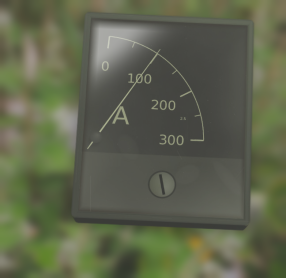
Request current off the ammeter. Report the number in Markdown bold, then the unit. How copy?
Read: **100** A
